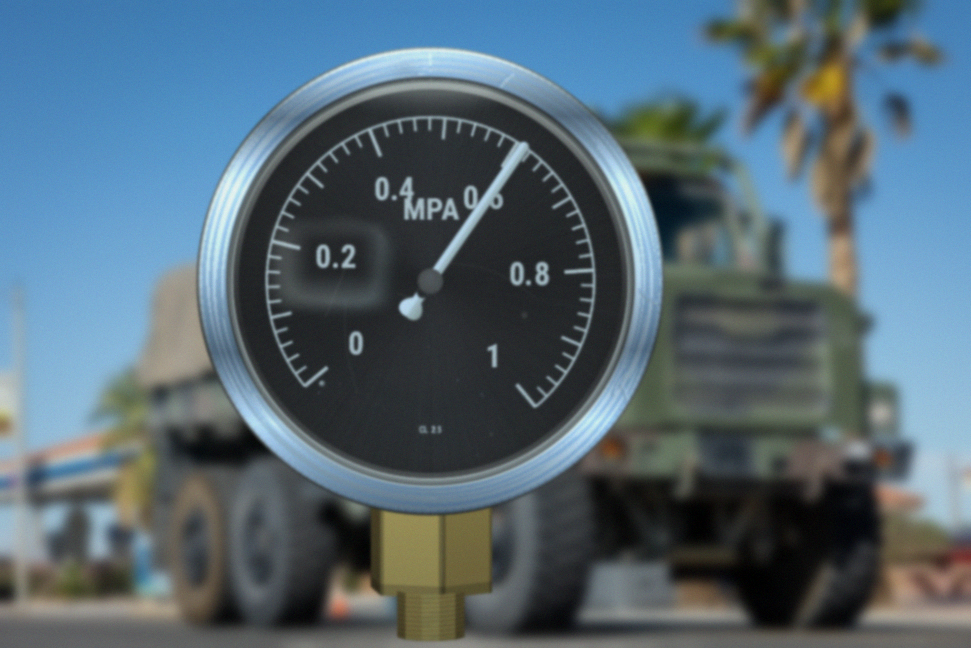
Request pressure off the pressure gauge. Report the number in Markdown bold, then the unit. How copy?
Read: **0.61** MPa
